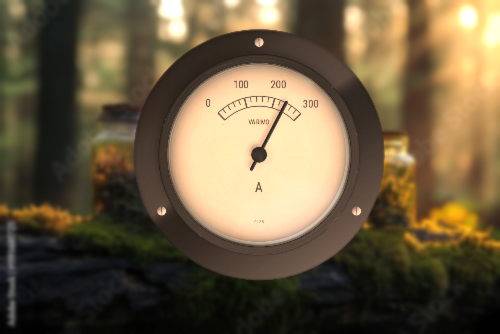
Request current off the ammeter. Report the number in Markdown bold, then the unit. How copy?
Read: **240** A
